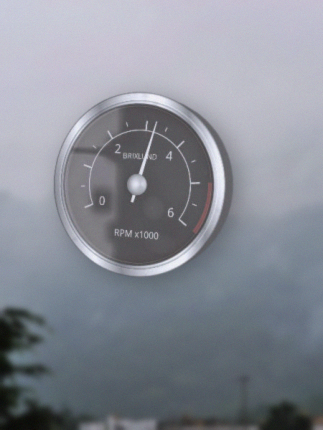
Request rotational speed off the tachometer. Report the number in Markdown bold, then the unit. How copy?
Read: **3250** rpm
